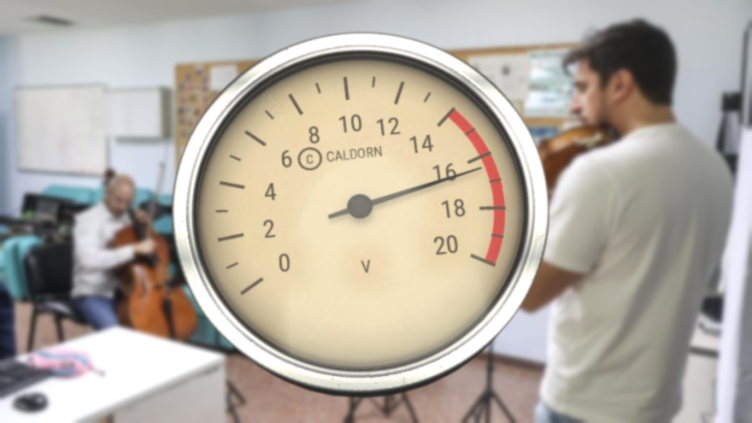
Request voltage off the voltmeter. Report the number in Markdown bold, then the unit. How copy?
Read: **16.5** V
